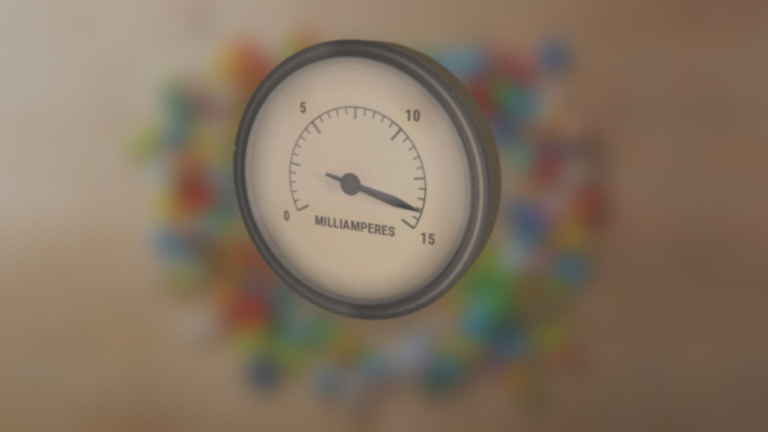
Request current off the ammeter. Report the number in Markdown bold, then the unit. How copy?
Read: **14** mA
